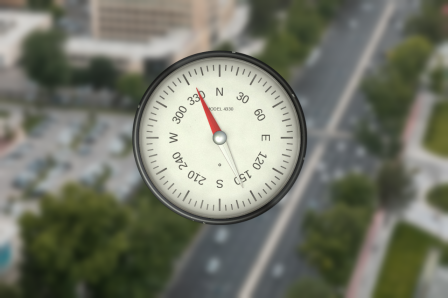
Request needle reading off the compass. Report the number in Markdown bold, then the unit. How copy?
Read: **335** °
